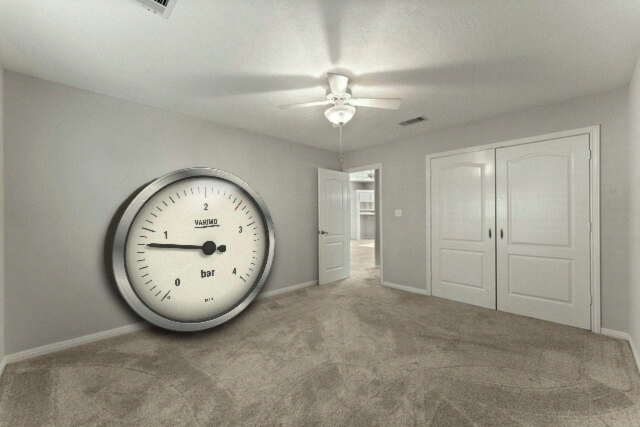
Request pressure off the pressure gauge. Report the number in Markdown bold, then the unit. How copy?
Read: **0.8** bar
